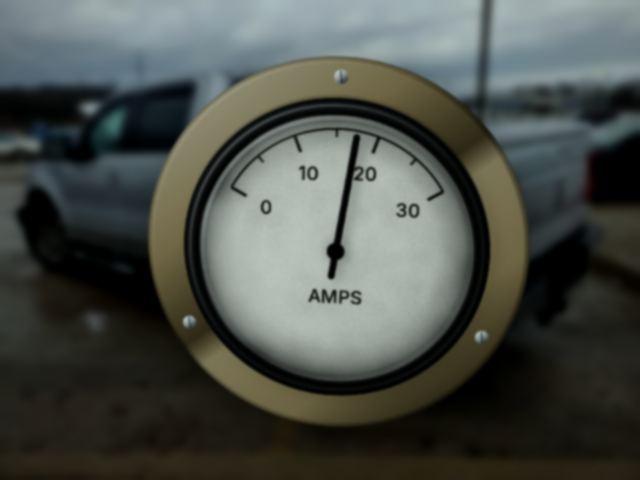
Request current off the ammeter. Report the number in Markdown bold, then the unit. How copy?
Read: **17.5** A
